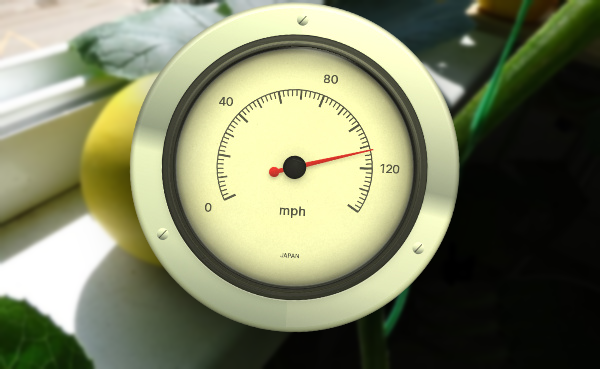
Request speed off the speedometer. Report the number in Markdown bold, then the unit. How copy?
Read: **112** mph
